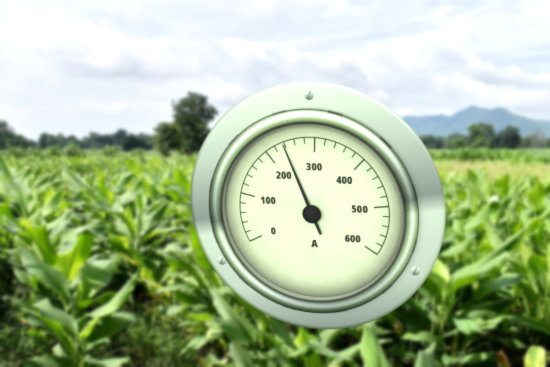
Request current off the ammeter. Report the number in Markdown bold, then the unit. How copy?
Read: **240** A
